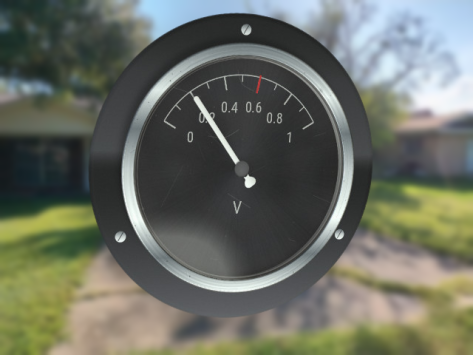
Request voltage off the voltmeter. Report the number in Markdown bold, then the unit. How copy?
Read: **0.2** V
